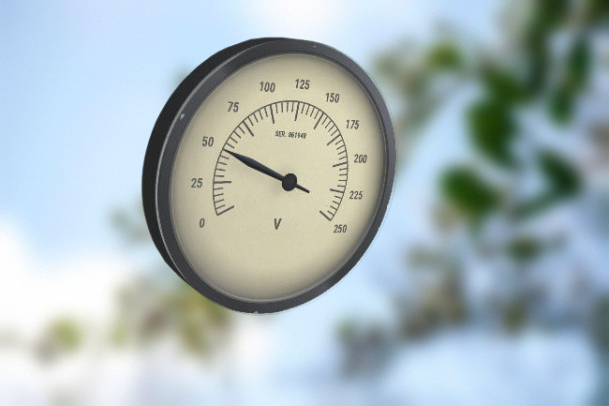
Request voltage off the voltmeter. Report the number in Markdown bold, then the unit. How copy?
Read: **50** V
